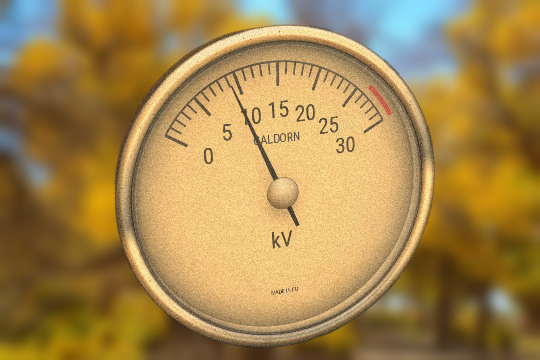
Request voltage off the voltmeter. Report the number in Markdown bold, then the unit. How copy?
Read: **9** kV
